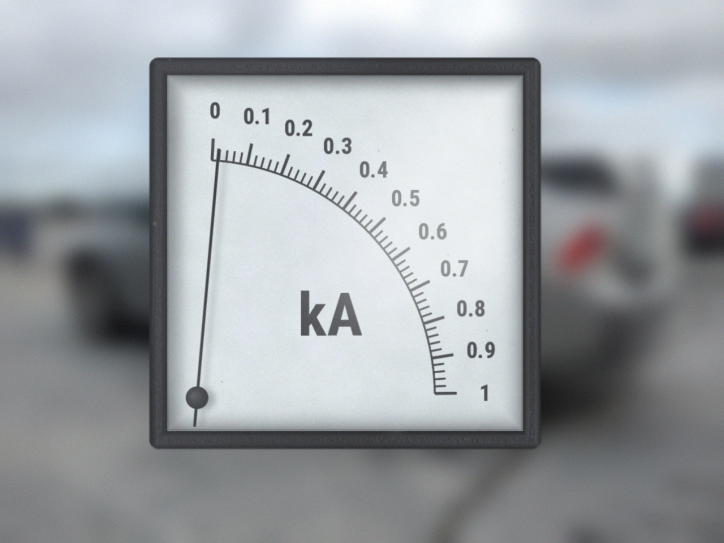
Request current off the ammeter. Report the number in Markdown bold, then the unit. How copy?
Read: **0.02** kA
